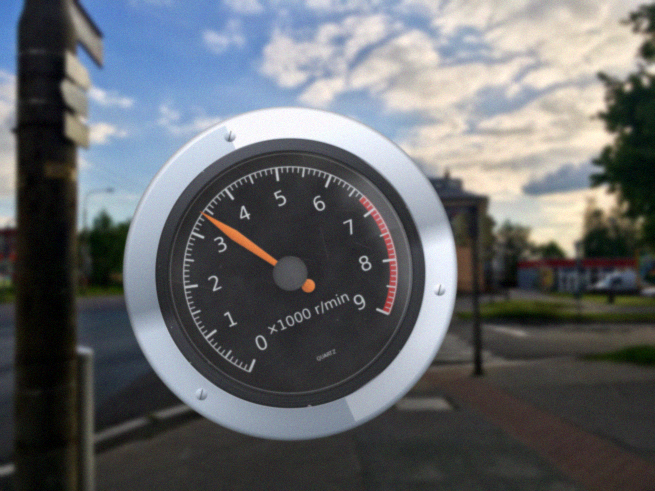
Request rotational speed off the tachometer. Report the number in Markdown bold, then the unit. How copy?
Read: **3400** rpm
